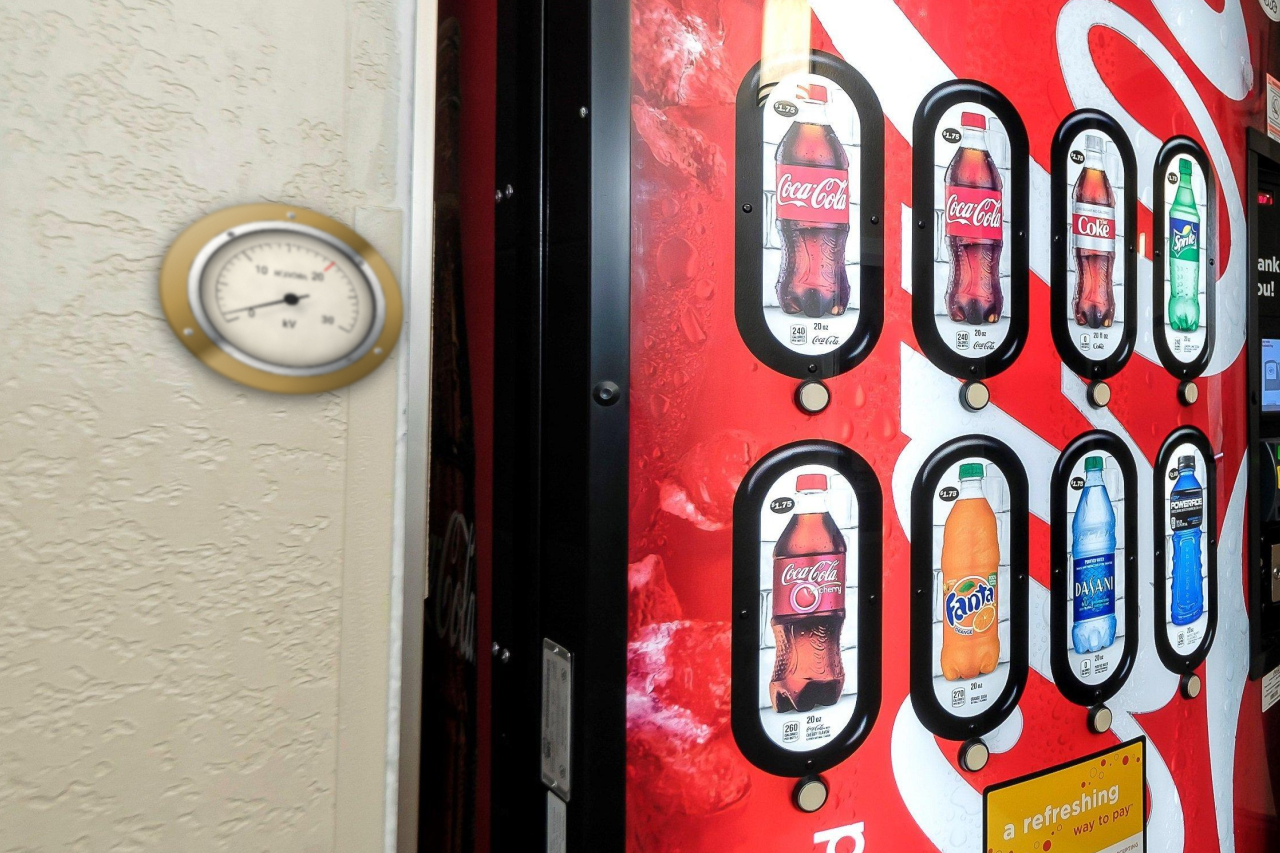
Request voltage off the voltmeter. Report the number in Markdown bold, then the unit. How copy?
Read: **1** kV
